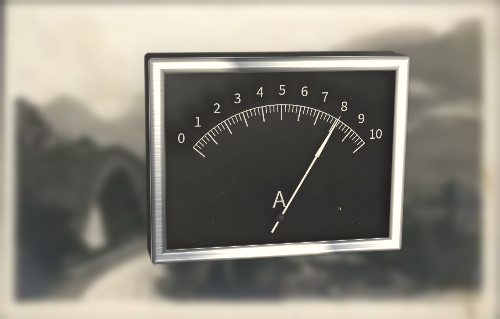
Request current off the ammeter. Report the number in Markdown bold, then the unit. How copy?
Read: **8** A
